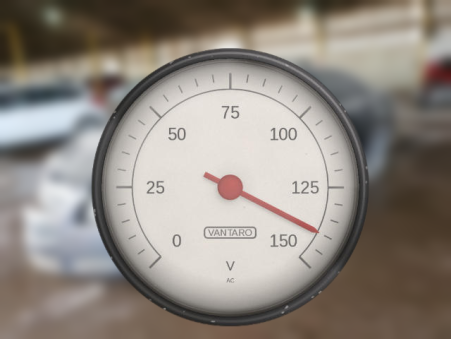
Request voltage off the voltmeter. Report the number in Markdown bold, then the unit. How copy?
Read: **140** V
